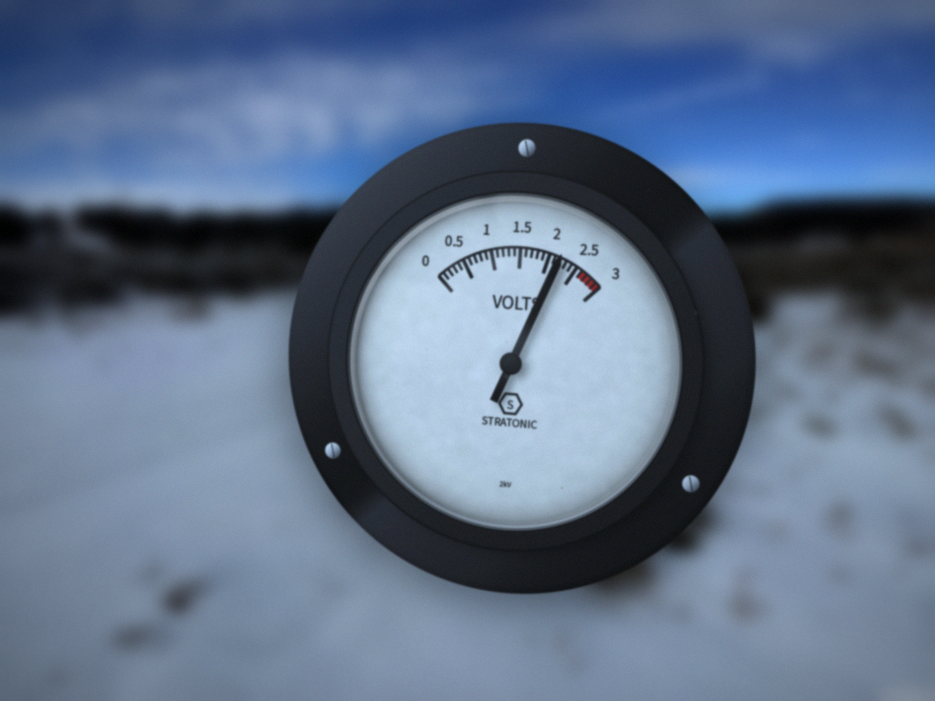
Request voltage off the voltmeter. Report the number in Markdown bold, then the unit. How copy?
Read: **2.2** V
